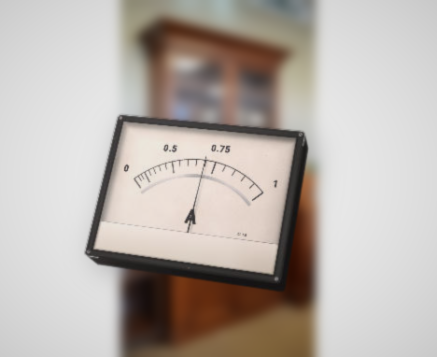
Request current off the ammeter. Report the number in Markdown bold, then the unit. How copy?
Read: **0.7** A
